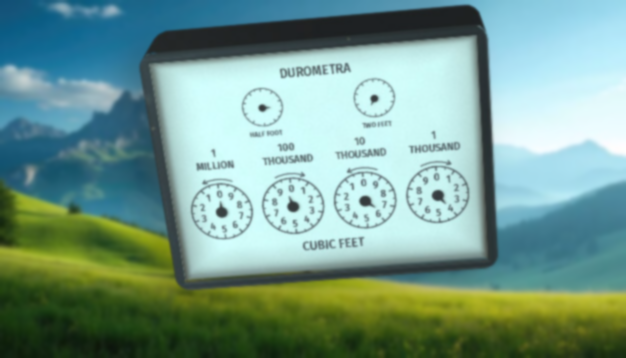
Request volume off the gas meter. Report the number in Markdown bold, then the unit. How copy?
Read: **996400** ft³
